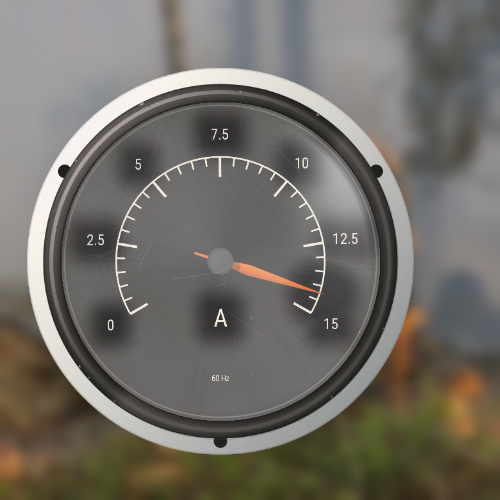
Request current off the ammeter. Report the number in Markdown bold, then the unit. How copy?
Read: **14.25** A
